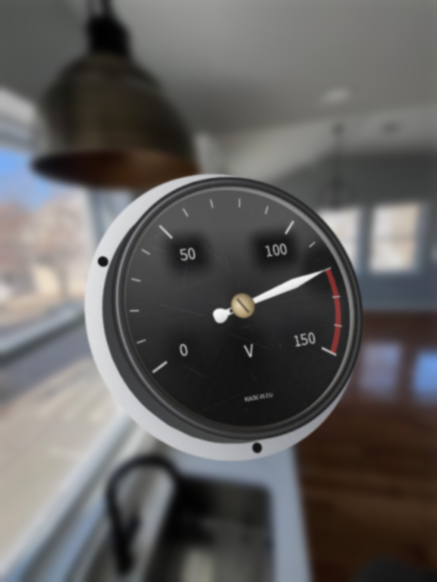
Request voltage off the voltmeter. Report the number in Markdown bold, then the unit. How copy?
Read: **120** V
